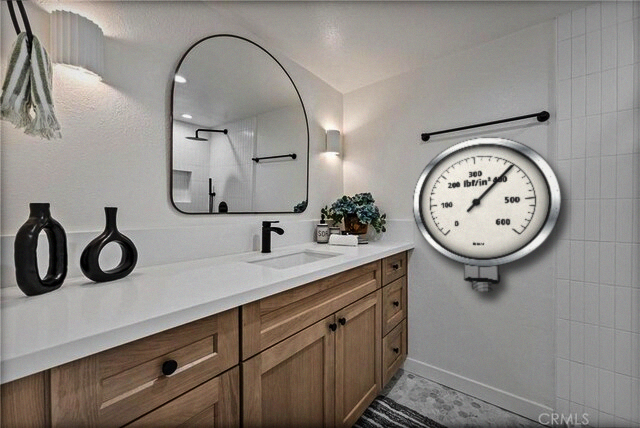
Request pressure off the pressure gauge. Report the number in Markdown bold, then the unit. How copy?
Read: **400** psi
